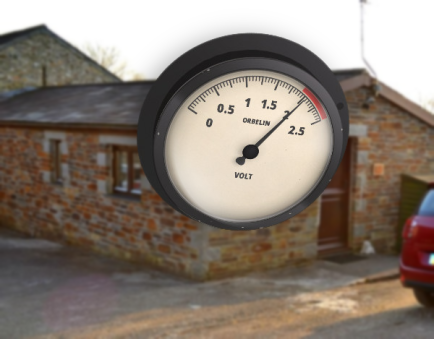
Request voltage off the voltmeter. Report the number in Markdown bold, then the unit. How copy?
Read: **2** V
